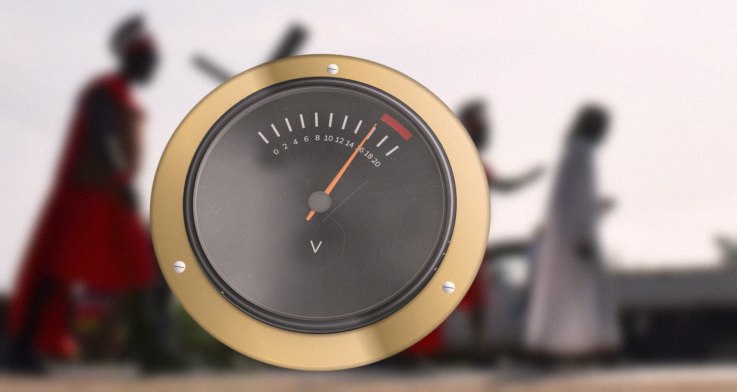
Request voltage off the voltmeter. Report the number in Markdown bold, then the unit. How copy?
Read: **16** V
